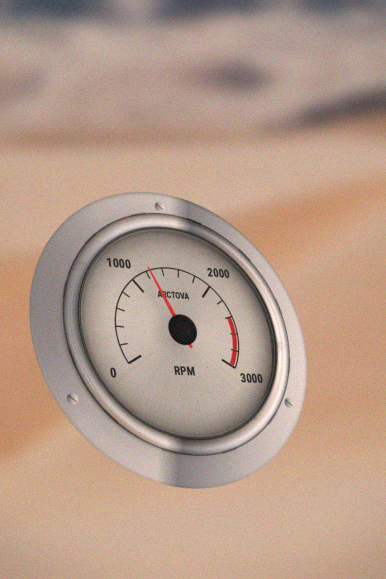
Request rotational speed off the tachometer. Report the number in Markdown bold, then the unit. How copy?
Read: **1200** rpm
